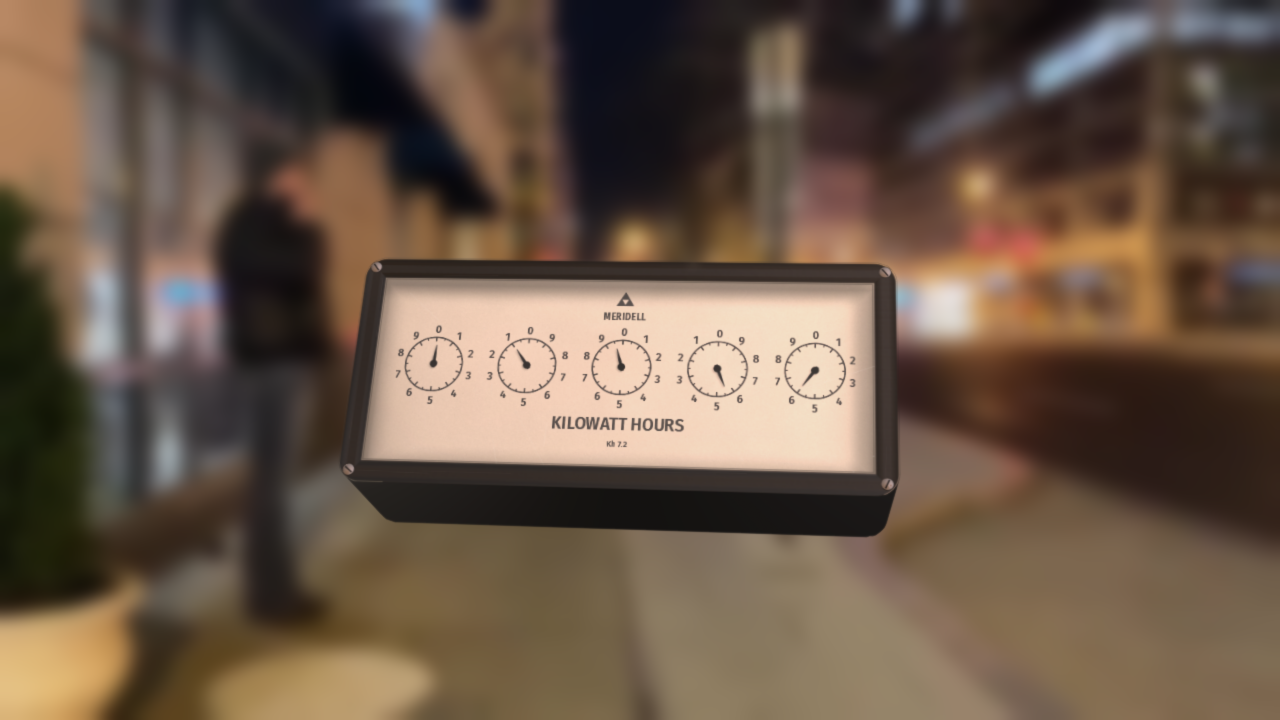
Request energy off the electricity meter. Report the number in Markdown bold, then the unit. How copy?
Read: **956** kWh
